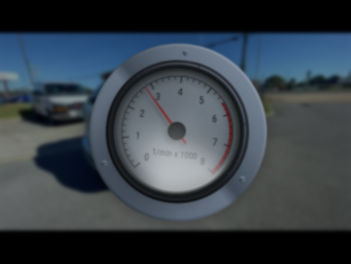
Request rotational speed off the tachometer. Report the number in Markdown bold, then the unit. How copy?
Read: **2800** rpm
